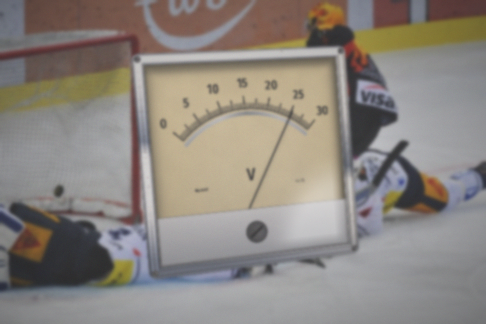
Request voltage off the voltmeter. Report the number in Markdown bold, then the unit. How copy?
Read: **25** V
